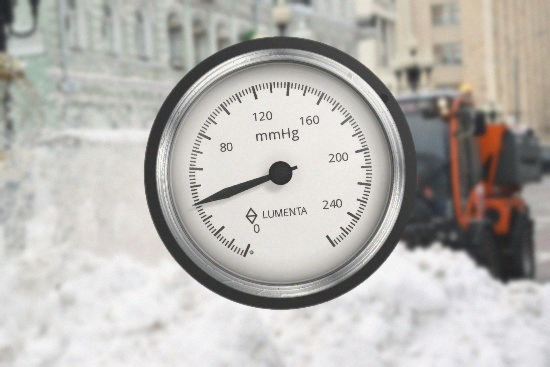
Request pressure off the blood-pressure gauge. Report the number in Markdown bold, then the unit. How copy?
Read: **40** mmHg
